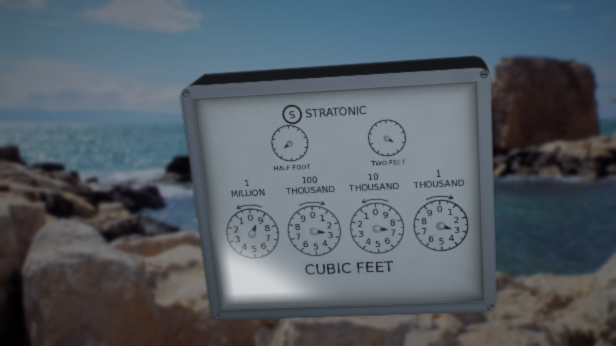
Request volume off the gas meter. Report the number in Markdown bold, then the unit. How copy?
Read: **927300** ft³
